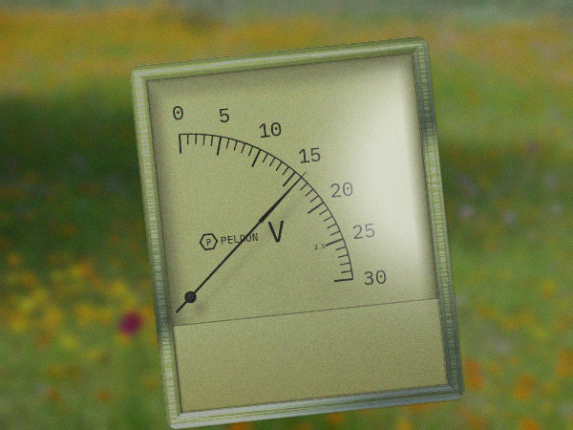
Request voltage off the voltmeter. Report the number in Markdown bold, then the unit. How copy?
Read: **16** V
